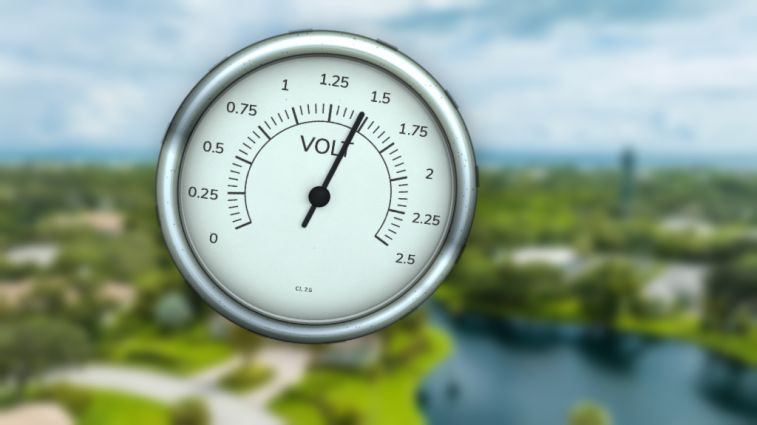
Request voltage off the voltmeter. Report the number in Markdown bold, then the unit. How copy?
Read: **1.45** V
